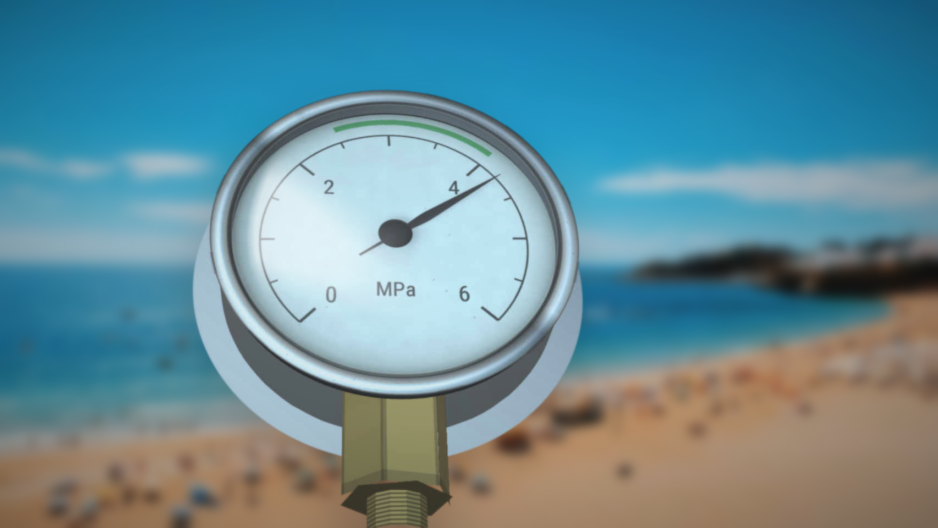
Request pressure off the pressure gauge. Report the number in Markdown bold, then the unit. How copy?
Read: **4.25** MPa
